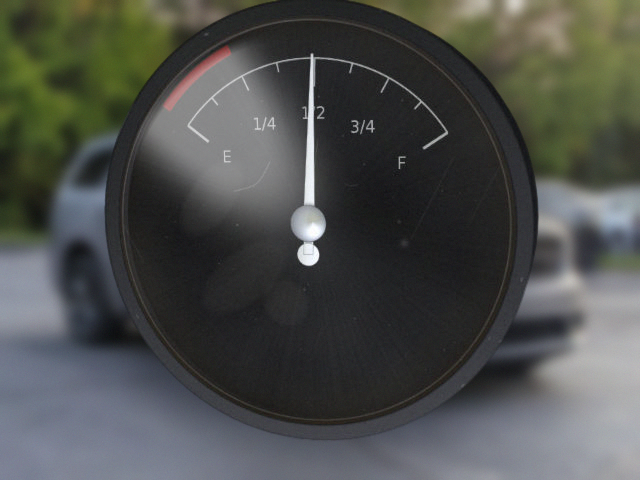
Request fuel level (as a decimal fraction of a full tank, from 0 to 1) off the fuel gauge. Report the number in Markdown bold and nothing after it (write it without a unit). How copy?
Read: **0.5**
